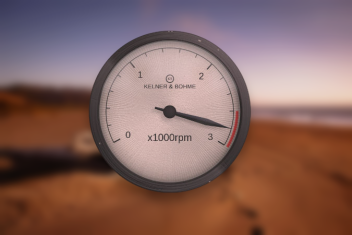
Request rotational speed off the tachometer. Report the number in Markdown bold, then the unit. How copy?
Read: **2800** rpm
